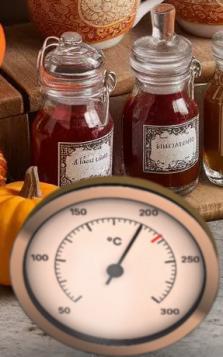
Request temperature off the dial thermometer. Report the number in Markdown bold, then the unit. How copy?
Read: **200** °C
